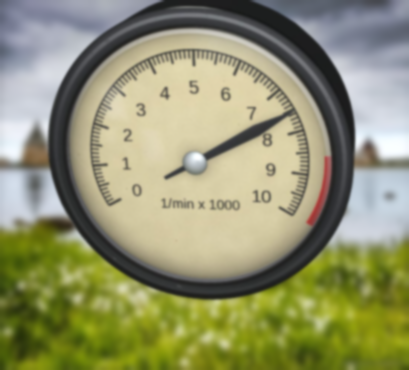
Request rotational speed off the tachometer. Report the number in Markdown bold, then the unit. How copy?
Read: **7500** rpm
